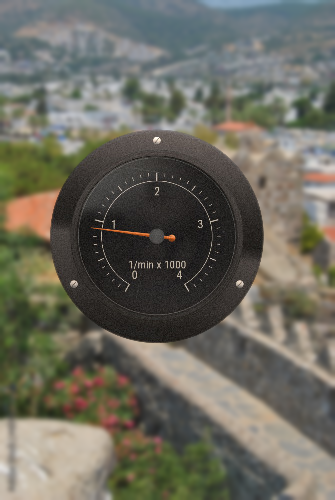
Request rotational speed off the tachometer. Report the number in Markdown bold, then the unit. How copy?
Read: **900** rpm
